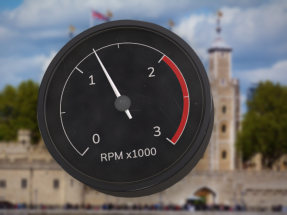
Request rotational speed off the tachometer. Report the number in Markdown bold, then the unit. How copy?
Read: **1250** rpm
